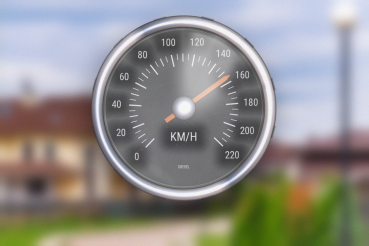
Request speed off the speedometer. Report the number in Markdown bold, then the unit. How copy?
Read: **155** km/h
